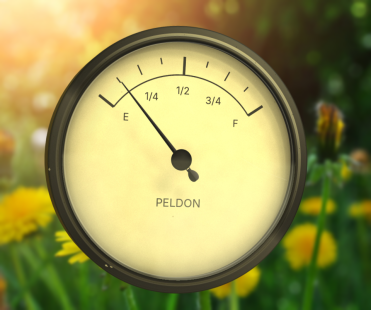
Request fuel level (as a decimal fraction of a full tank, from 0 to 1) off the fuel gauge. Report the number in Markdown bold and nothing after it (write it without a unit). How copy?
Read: **0.125**
